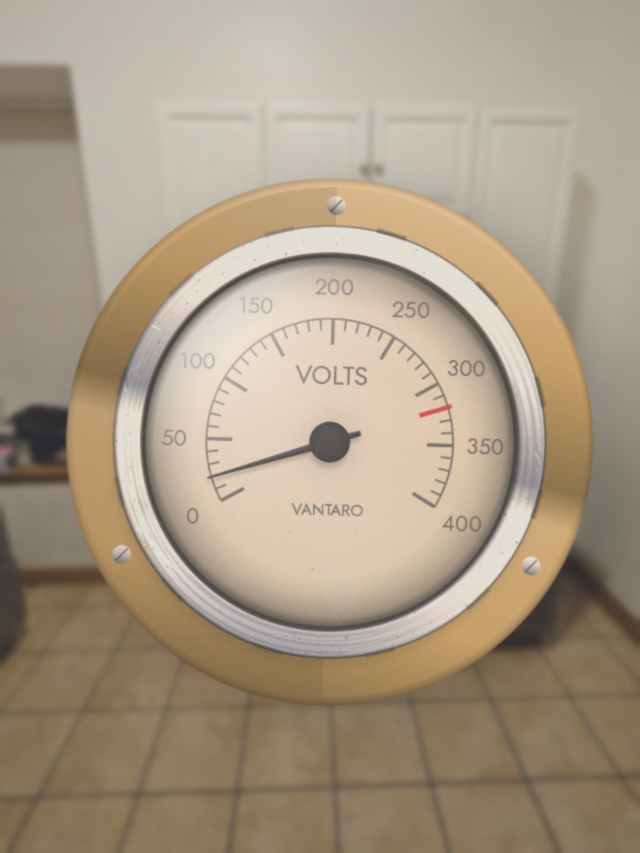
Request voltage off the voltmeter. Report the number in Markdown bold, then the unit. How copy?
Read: **20** V
